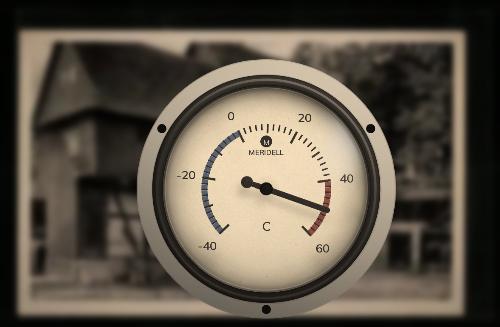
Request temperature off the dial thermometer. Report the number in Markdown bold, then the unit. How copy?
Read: **50** °C
